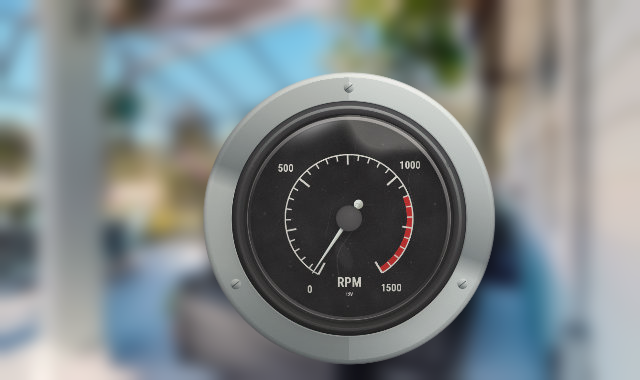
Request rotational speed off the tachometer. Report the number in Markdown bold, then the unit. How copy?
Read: **25** rpm
